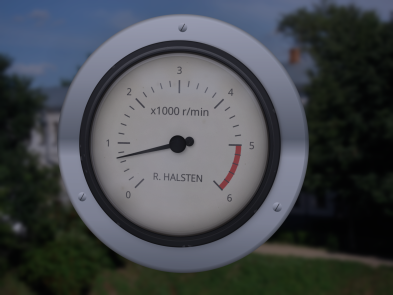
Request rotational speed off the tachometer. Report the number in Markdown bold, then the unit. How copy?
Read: **700** rpm
